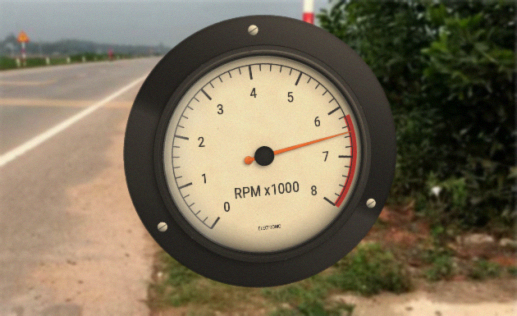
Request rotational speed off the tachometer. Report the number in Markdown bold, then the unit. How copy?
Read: **6500** rpm
